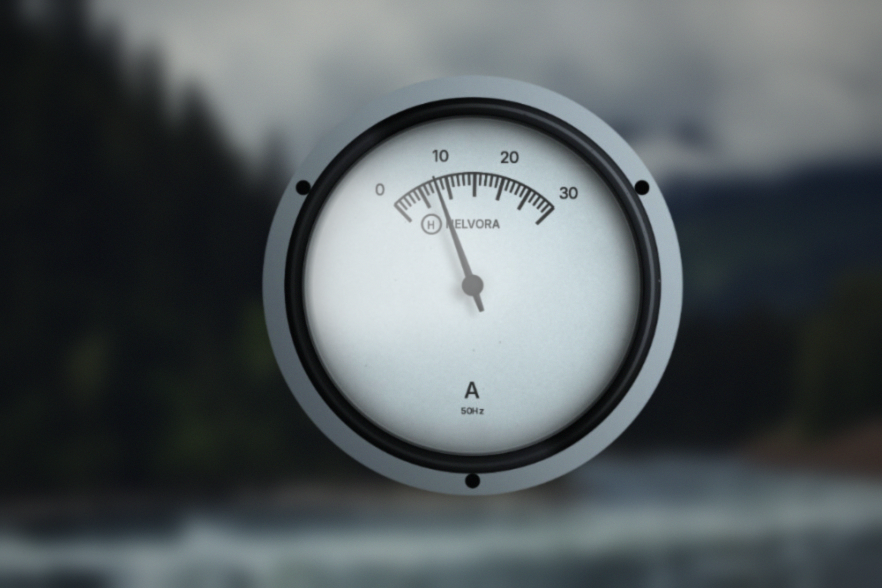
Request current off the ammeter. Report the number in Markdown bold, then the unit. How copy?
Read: **8** A
